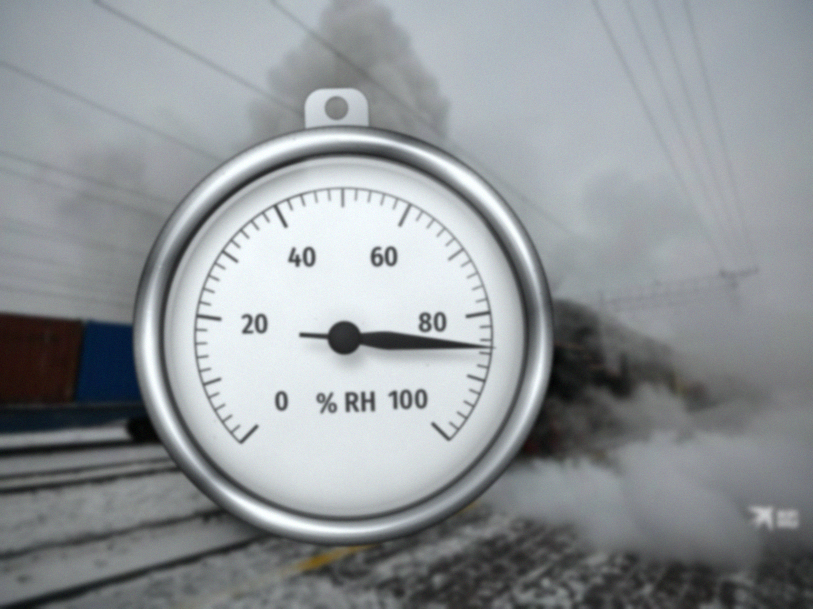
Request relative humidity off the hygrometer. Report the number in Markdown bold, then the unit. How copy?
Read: **85** %
